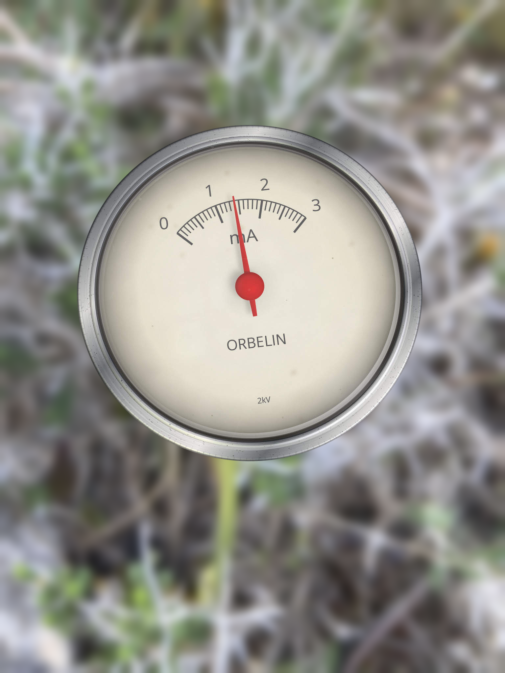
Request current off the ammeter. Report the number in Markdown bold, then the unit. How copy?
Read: **1.4** mA
